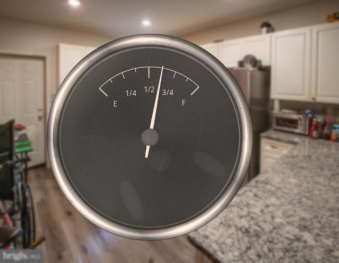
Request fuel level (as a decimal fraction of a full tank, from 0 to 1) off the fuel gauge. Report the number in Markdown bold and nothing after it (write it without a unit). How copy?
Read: **0.625**
